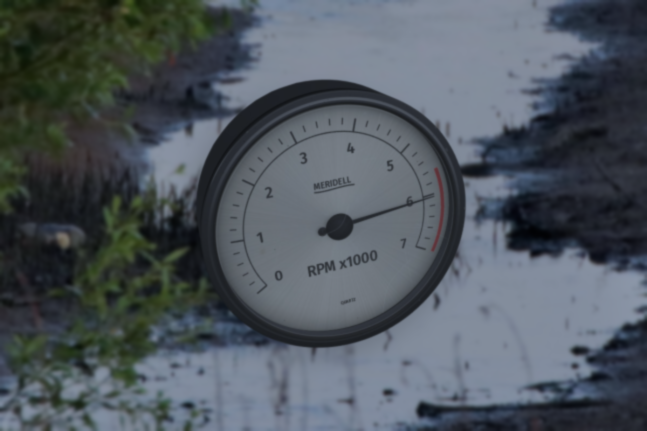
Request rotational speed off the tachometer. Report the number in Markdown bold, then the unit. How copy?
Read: **6000** rpm
